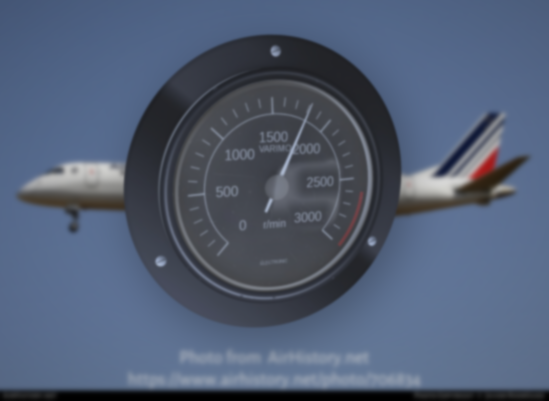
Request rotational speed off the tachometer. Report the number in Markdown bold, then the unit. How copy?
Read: **1800** rpm
